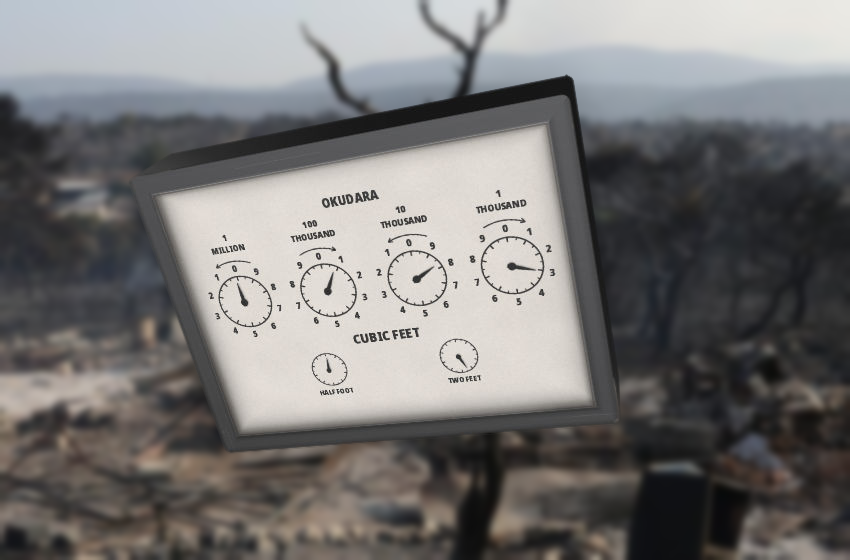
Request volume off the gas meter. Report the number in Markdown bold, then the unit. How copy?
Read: **8300** ft³
